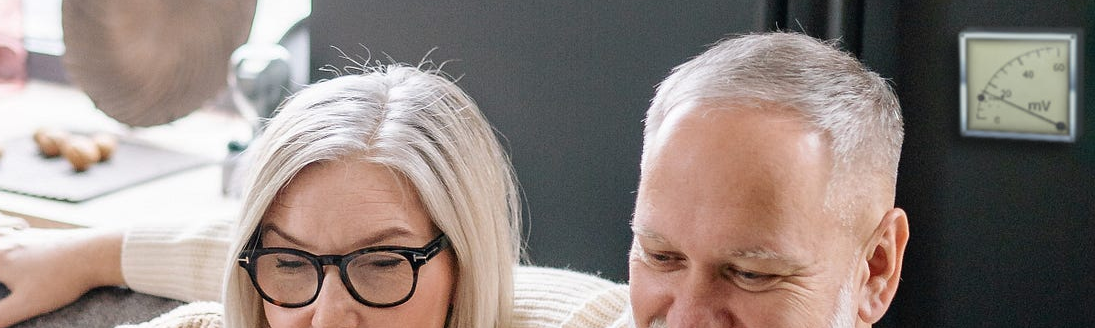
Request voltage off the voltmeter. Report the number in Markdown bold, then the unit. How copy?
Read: **15** mV
